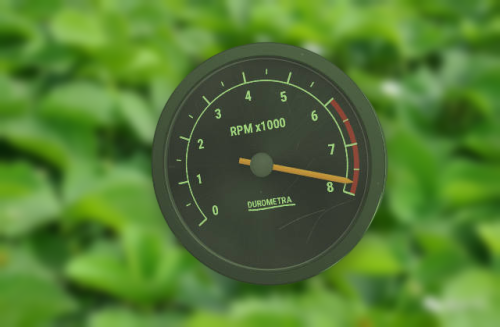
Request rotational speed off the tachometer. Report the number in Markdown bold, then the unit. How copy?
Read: **7750** rpm
